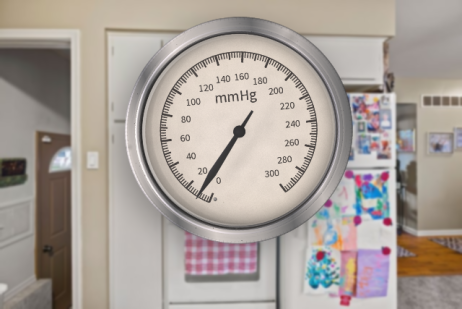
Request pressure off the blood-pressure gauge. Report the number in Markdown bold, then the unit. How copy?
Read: **10** mmHg
